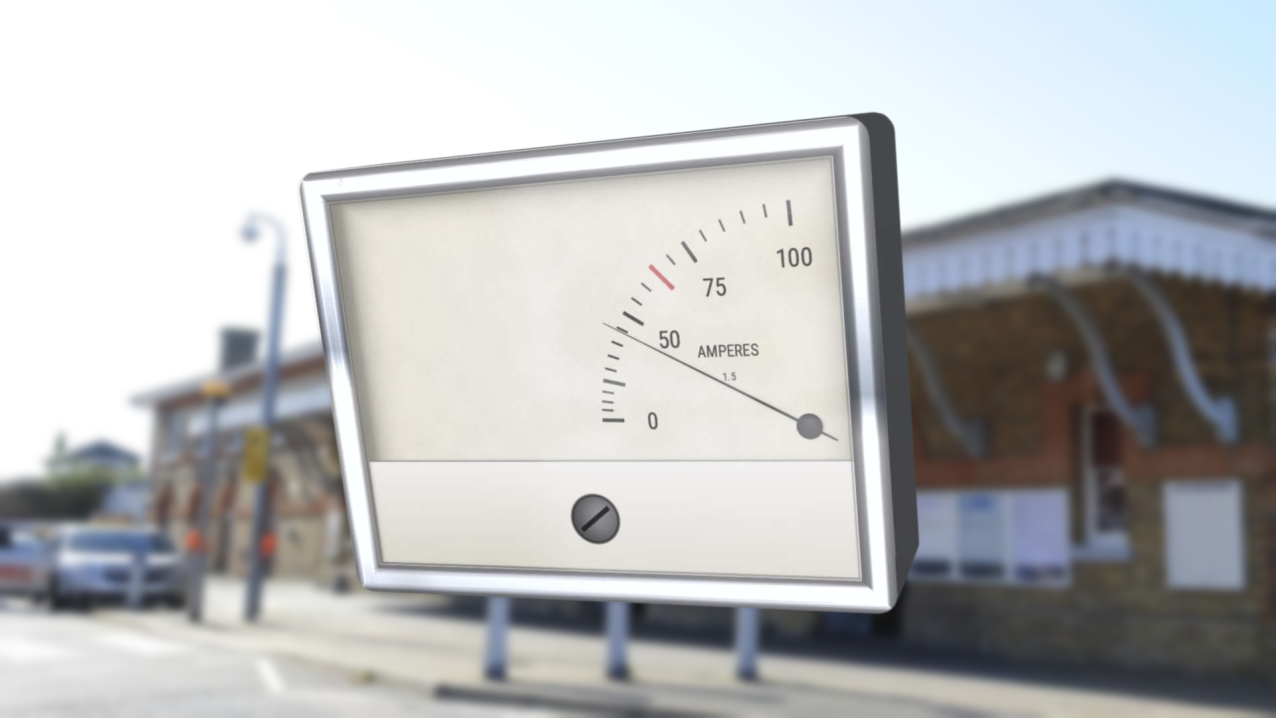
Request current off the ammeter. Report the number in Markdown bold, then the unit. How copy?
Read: **45** A
